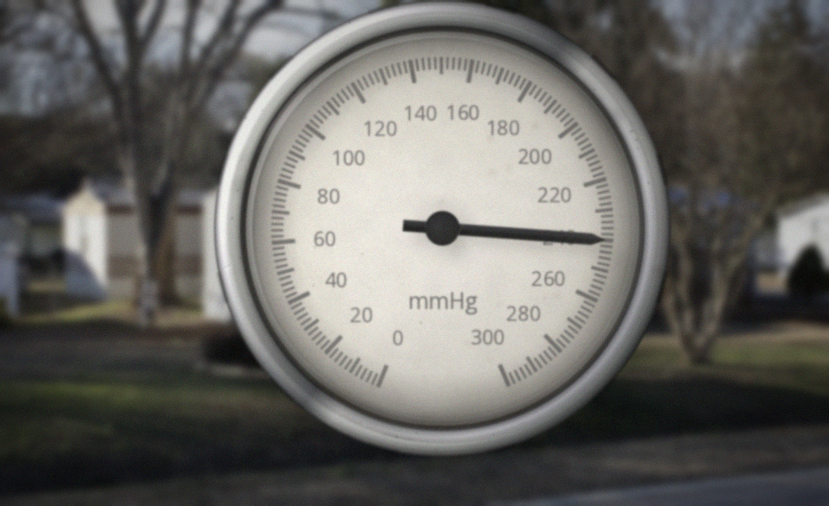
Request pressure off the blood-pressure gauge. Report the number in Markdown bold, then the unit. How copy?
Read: **240** mmHg
